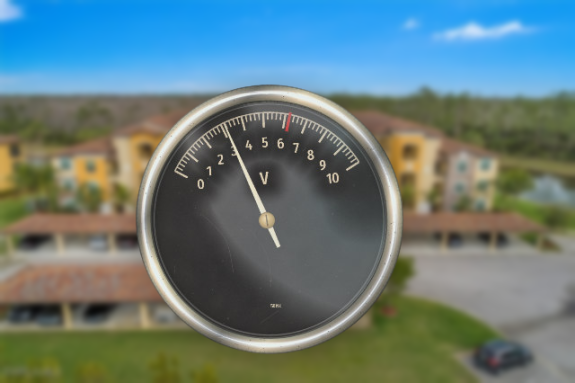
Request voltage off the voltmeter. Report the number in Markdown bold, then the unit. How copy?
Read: **3.2** V
